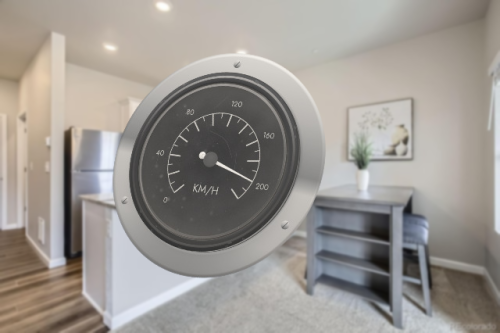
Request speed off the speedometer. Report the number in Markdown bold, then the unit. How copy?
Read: **200** km/h
